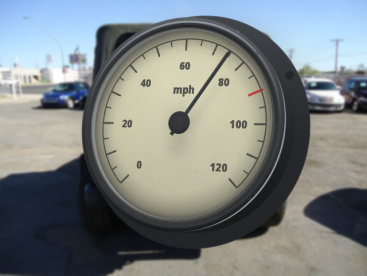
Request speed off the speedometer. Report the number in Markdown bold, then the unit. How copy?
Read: **75** mph
